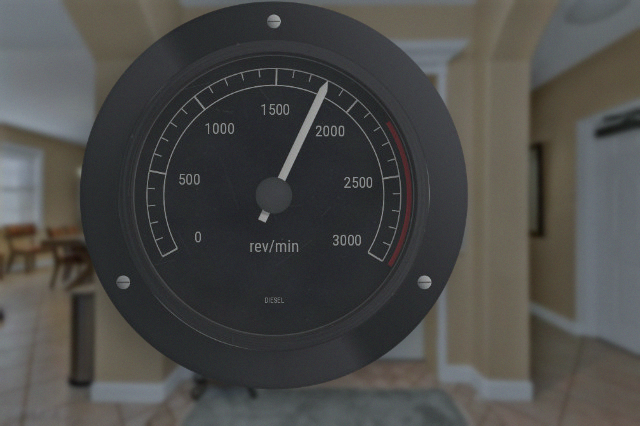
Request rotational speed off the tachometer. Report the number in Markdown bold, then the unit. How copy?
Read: **1800** rpm
